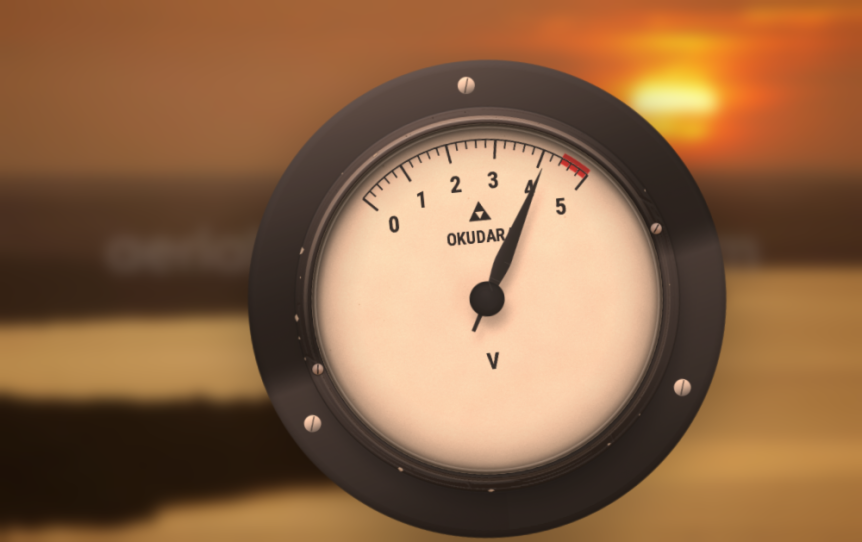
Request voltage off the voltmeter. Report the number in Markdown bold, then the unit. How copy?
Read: **4.1** V
